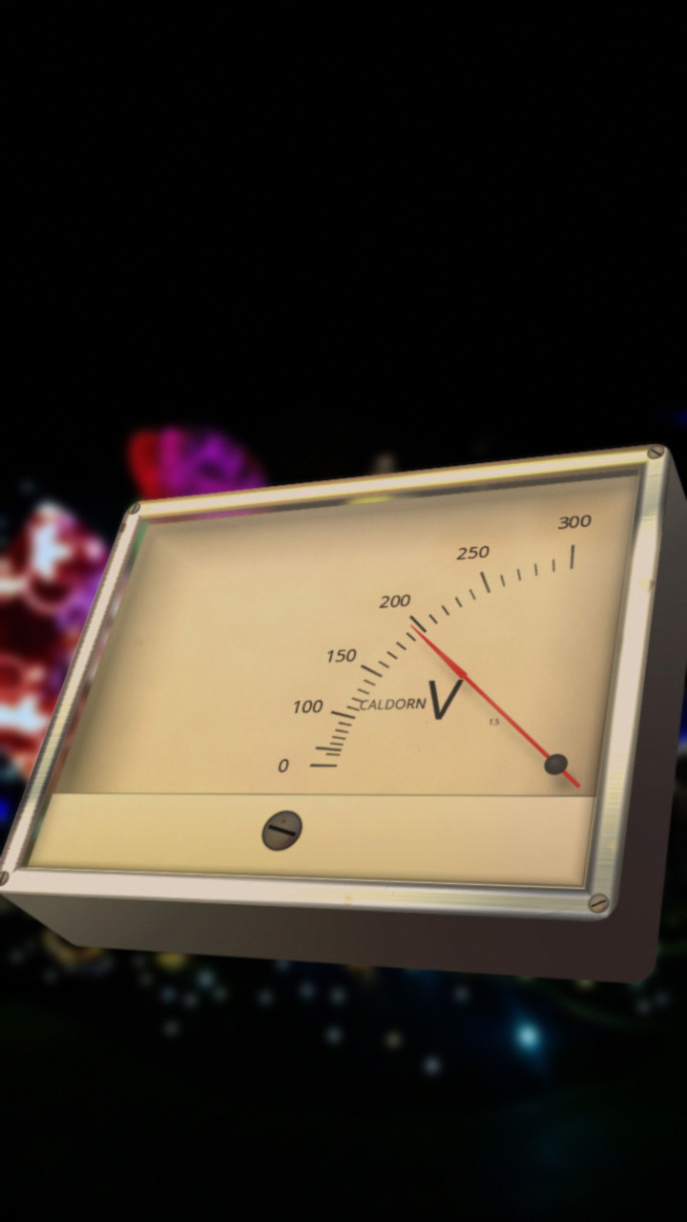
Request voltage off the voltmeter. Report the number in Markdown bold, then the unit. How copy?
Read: **195** V
